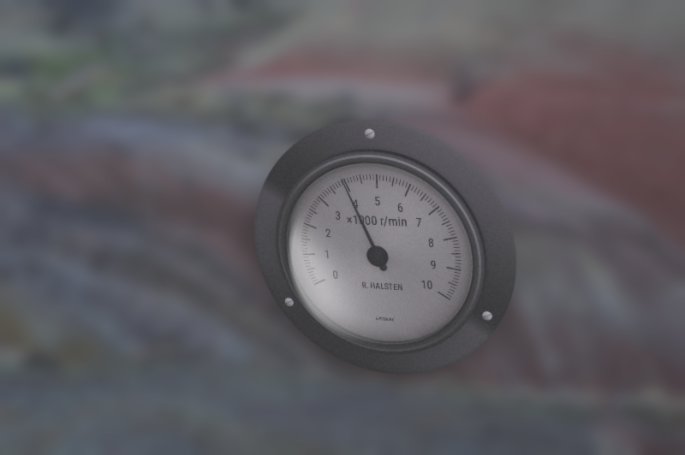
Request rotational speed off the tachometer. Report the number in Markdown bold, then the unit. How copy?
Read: **4000** rpm
